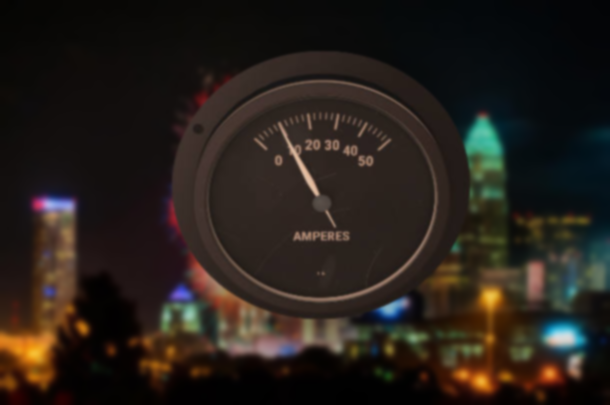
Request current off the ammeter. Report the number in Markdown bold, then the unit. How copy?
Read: **10** A
